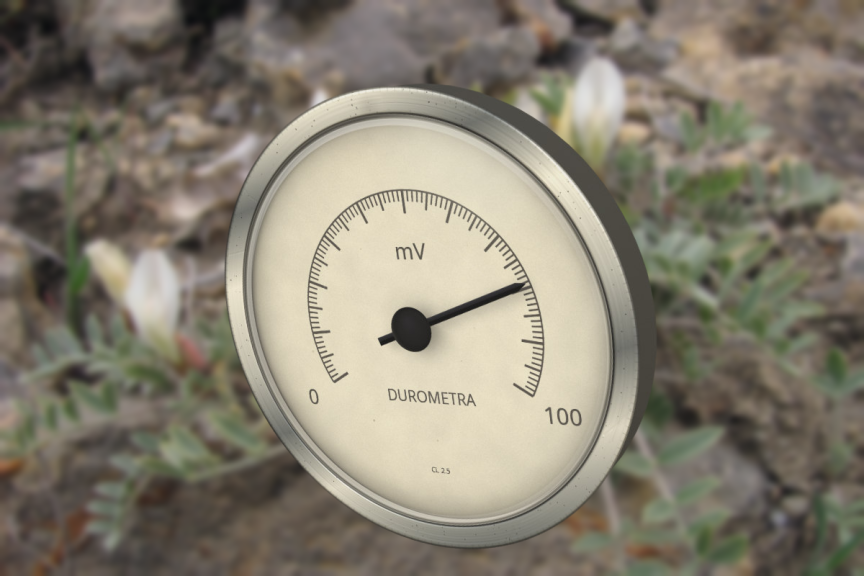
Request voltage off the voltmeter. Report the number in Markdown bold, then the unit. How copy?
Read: **79** mV
